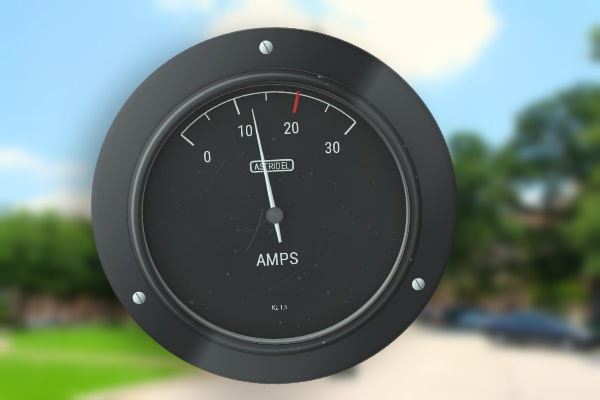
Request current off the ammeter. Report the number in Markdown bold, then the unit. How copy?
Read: **12.5** A
